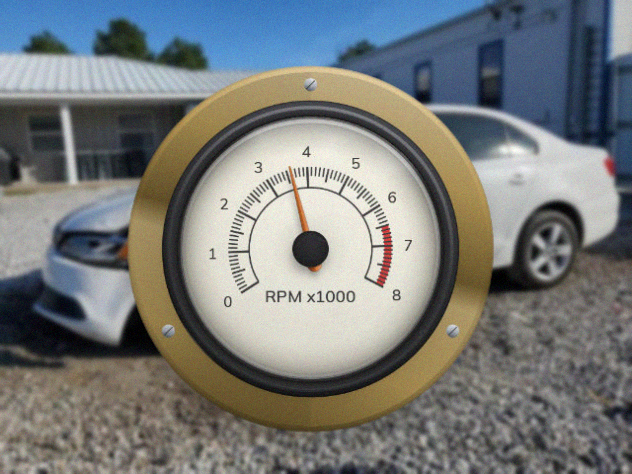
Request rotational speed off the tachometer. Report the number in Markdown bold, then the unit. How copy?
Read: **3600** rpm
